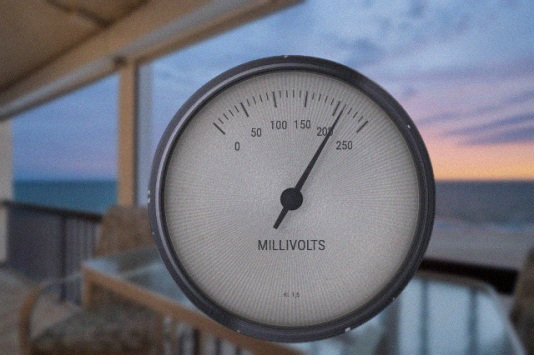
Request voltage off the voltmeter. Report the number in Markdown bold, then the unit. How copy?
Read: **210** mV
